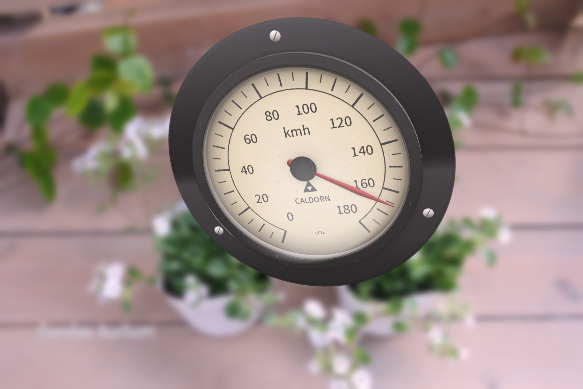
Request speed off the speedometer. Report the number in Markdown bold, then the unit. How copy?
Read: **165** km/h
